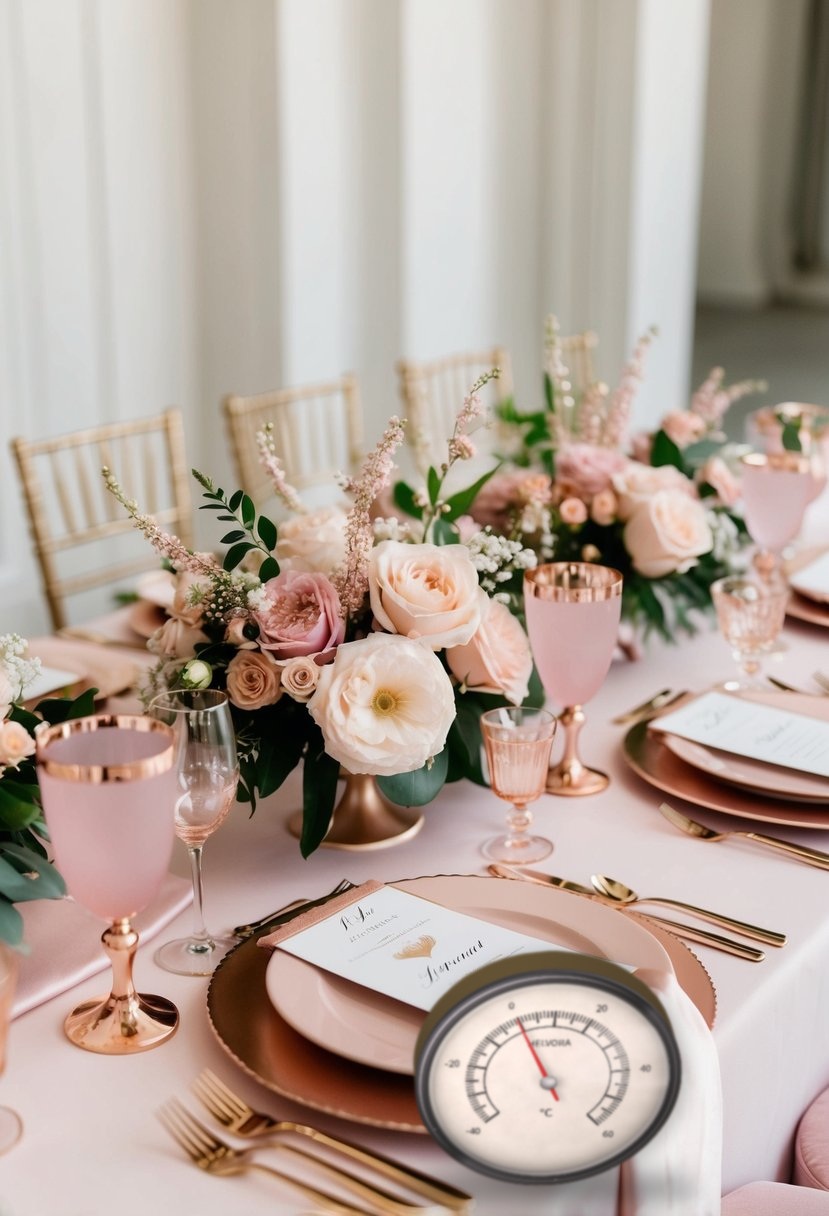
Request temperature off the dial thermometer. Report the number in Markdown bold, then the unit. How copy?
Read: **0** °C
